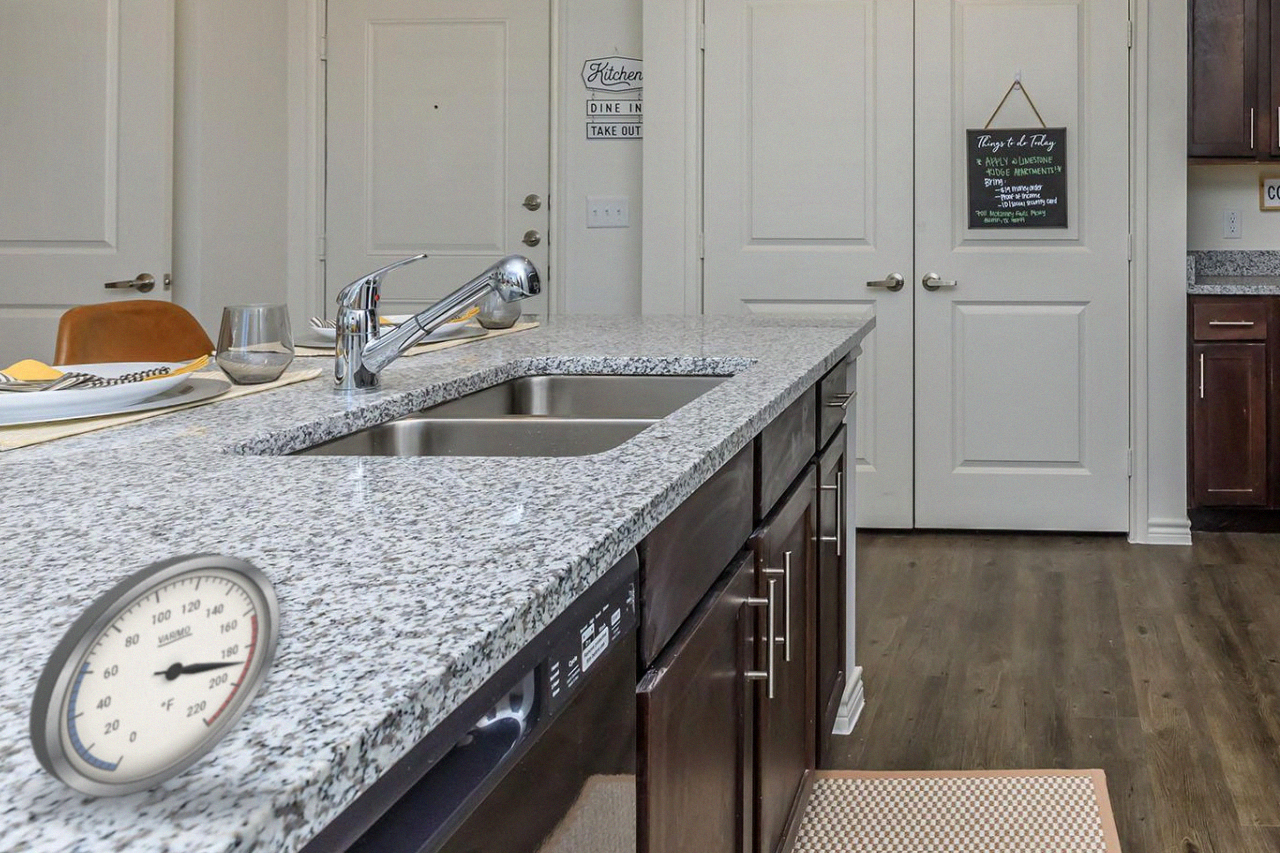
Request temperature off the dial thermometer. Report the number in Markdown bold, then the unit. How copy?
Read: **188** °F
